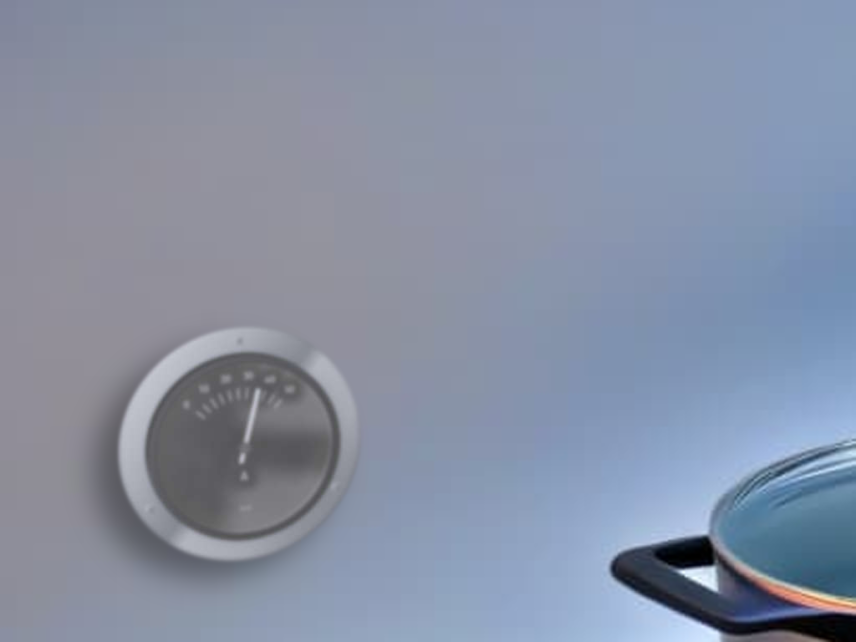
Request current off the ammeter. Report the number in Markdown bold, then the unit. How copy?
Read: **35** A
